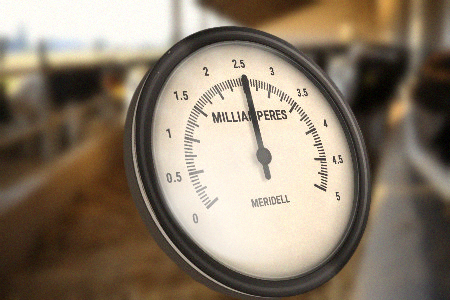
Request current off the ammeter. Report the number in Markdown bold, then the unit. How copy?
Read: **2.5** mA
